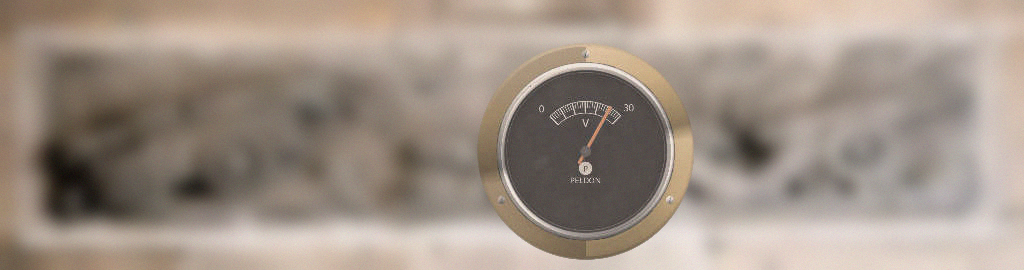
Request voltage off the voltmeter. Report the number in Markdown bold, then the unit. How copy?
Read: **25** V
